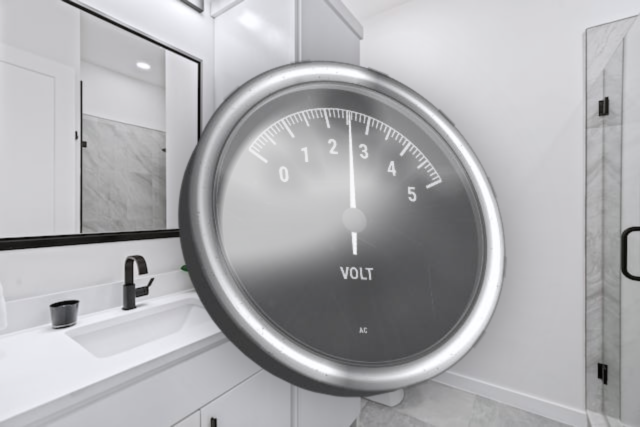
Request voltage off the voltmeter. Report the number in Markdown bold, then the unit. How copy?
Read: **2.5** V
